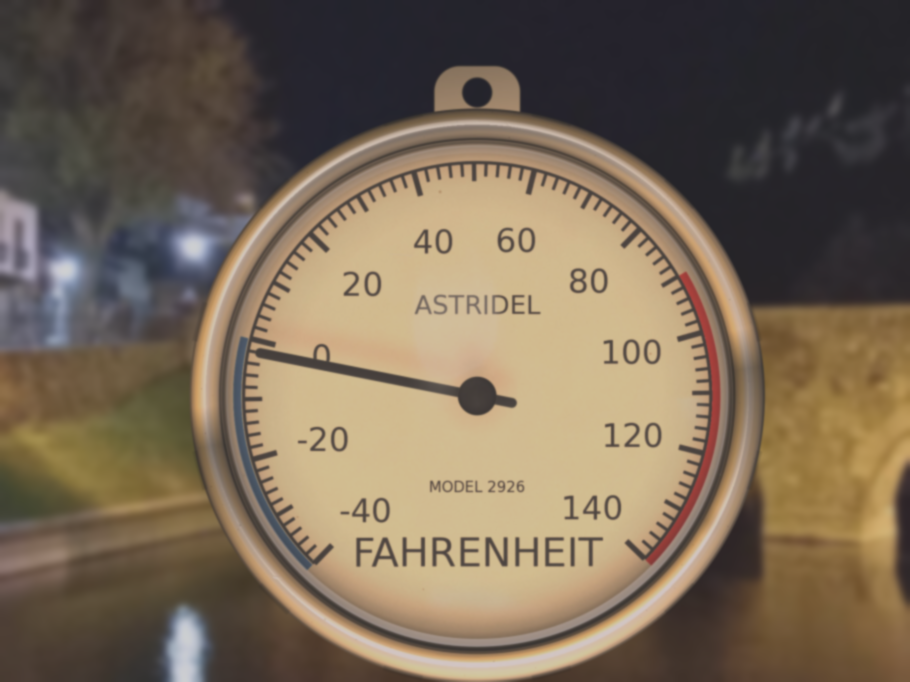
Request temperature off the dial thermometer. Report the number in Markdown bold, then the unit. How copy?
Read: **-2** °F
